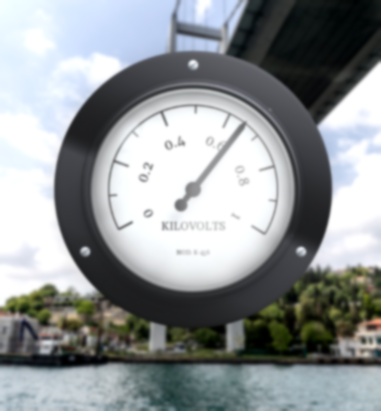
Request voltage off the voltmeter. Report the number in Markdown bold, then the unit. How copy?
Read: **0.65** kV
